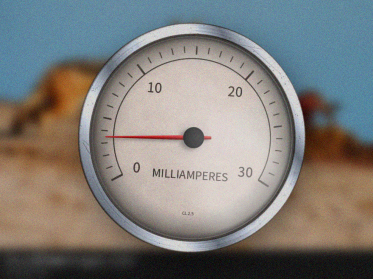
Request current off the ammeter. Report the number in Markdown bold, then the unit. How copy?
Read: **3.5** mA
